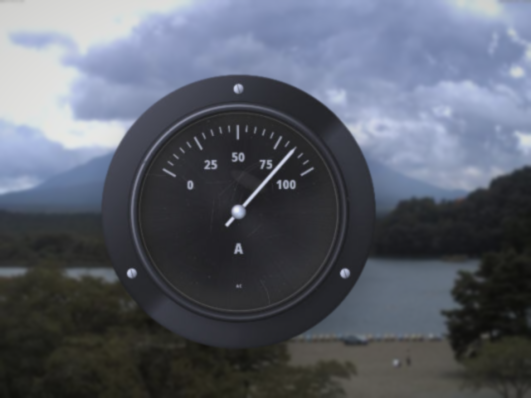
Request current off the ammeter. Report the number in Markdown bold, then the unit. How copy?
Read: **85** A
